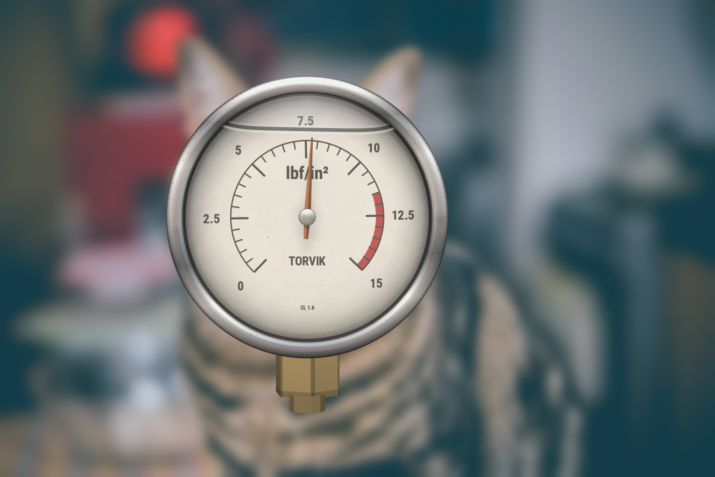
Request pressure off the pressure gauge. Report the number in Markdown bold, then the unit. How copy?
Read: **7.75** psi
